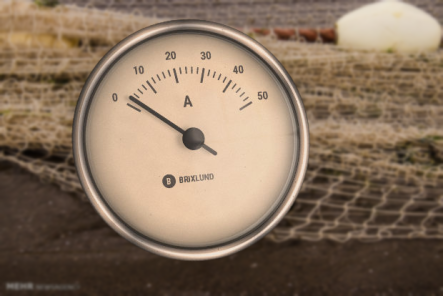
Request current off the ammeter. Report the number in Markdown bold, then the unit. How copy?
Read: **2** A
